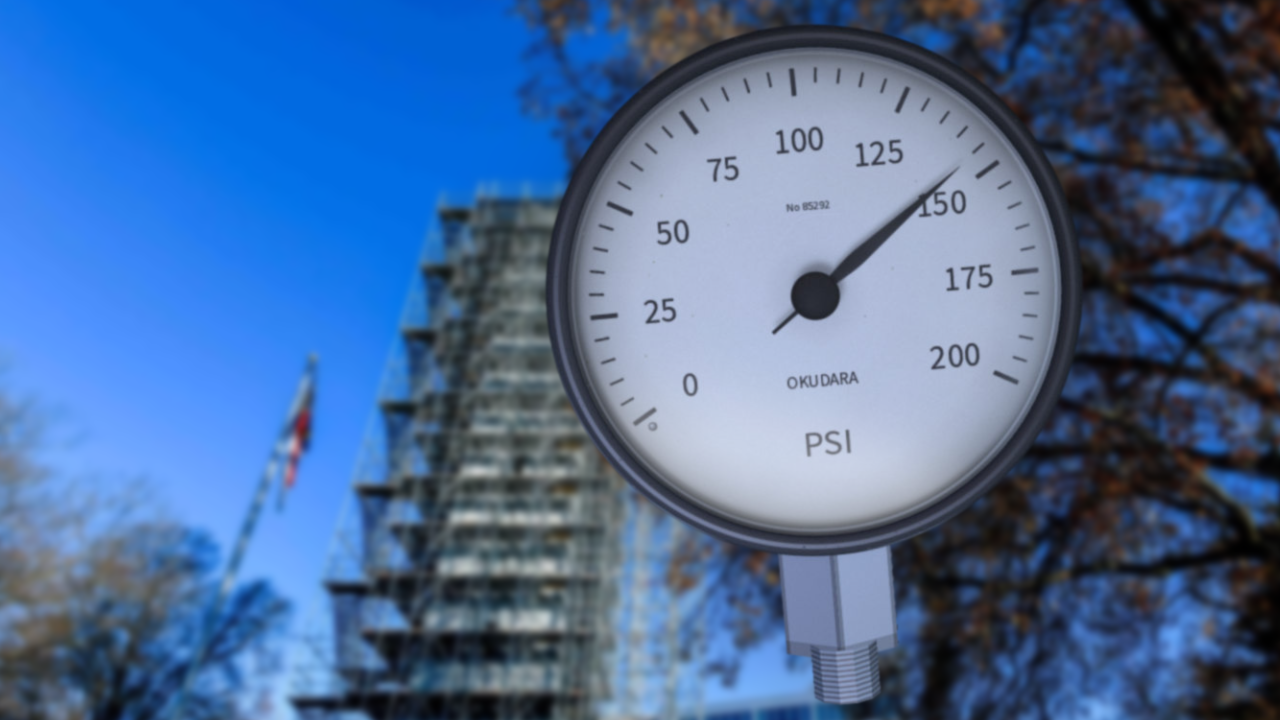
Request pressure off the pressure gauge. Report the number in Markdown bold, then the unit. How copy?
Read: **145** psi
